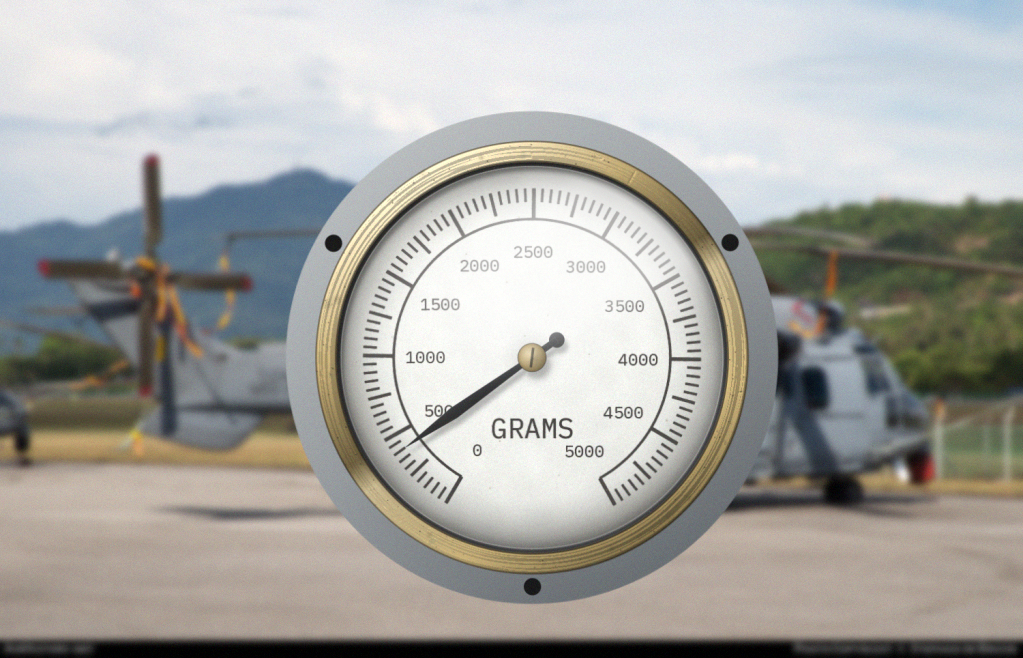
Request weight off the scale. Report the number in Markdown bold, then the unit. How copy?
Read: **400** g
